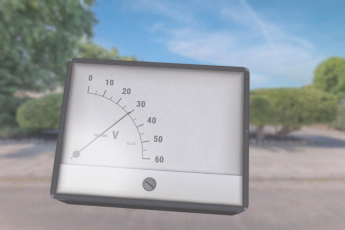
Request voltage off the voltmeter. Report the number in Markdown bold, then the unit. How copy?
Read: **30** V
